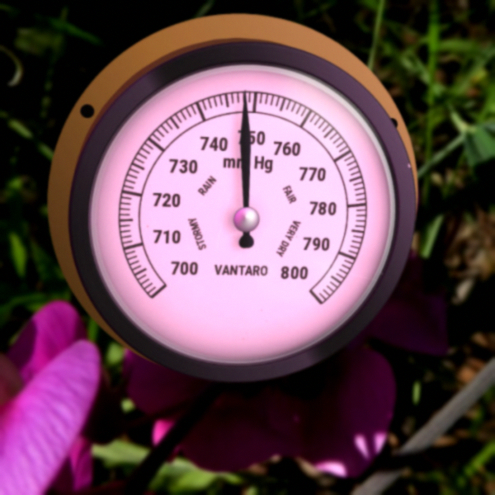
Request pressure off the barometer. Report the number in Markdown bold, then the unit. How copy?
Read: **748** mmHg
